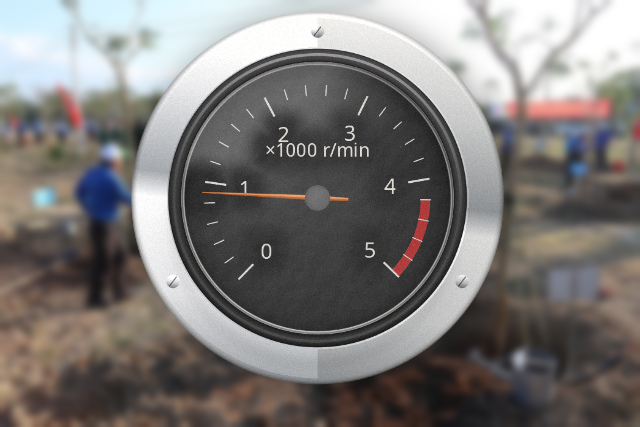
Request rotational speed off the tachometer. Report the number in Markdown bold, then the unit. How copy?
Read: **900** rpm
